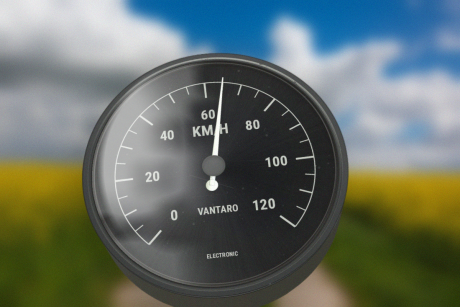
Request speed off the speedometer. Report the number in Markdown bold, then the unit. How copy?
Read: **65** km/h
